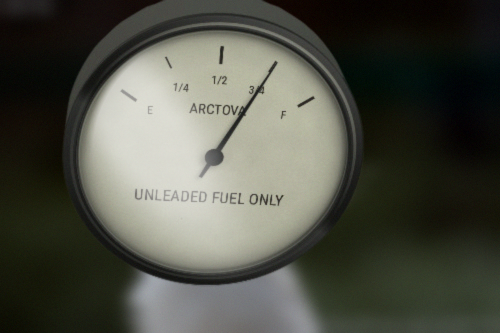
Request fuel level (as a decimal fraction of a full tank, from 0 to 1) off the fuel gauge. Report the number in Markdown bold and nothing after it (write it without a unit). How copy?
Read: **0.75**
